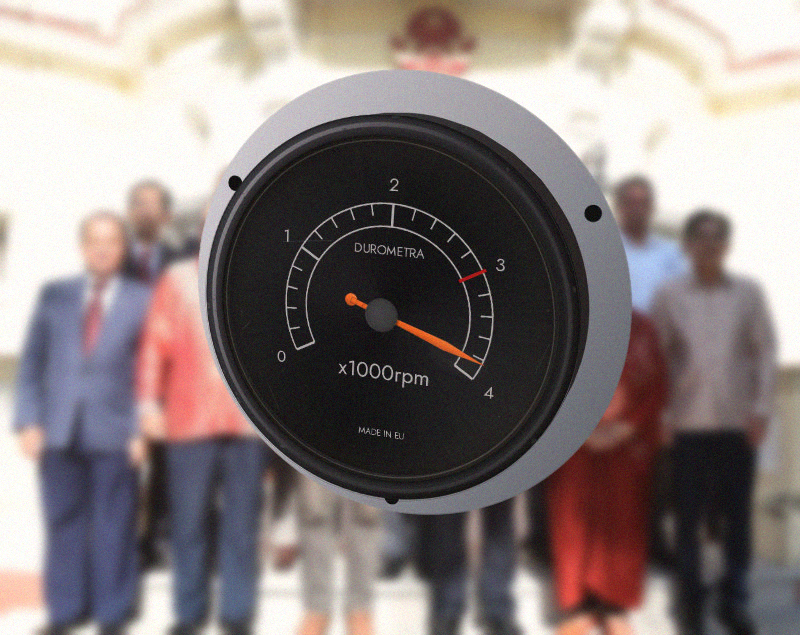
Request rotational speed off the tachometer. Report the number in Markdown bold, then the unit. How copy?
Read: **3800** rpm
